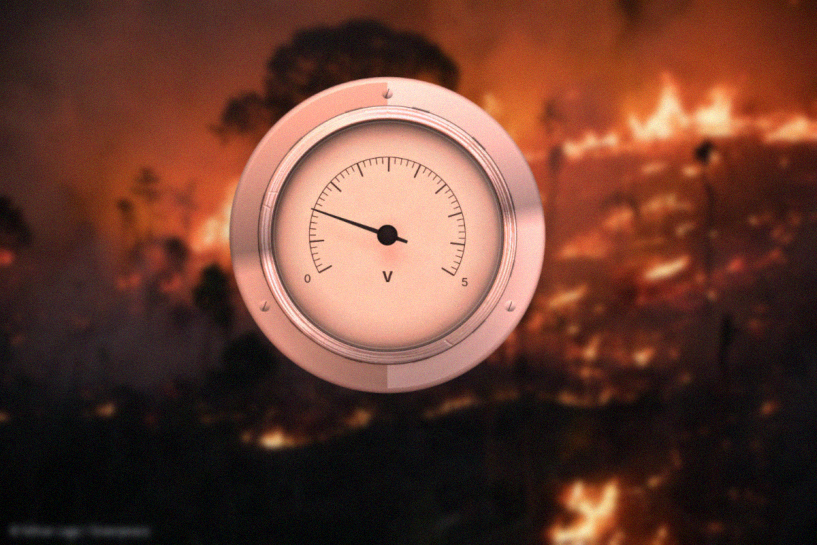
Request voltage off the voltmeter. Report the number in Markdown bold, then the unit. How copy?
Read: **1** V
